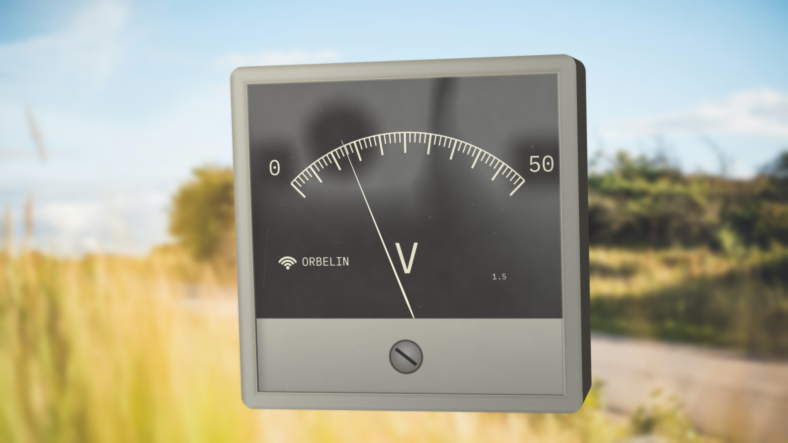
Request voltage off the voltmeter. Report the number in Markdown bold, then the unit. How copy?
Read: **13** V
